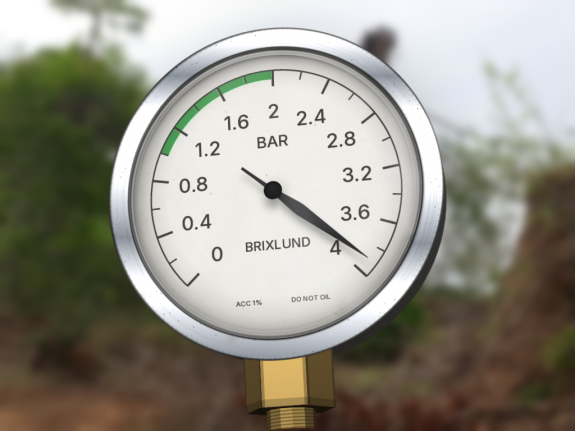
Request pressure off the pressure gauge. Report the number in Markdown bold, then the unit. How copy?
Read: **3.9** bar
